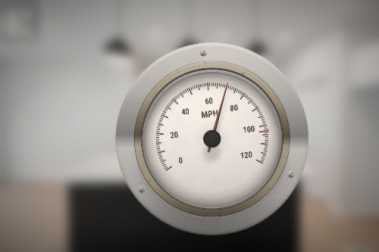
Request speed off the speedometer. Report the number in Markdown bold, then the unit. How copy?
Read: **70** mph
